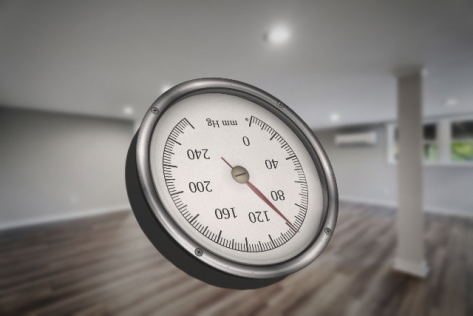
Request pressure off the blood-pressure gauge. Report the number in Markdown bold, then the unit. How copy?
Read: **100** mmHg
